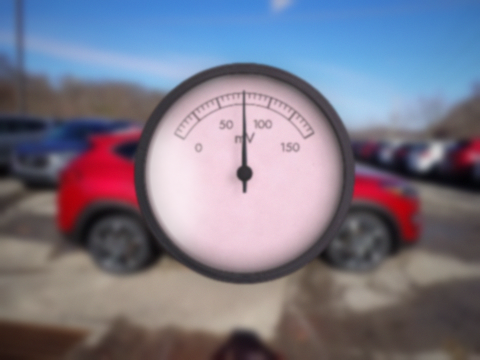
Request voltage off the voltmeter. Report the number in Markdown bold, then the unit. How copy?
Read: **75** mV
